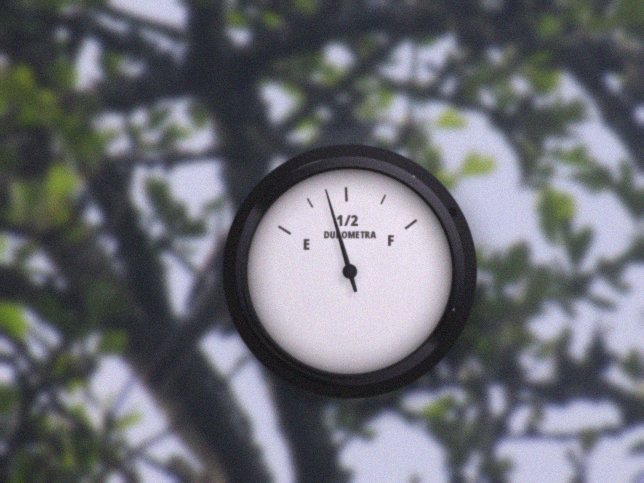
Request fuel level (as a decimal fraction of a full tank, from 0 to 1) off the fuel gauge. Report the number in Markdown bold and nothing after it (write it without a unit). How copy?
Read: **0.375**
